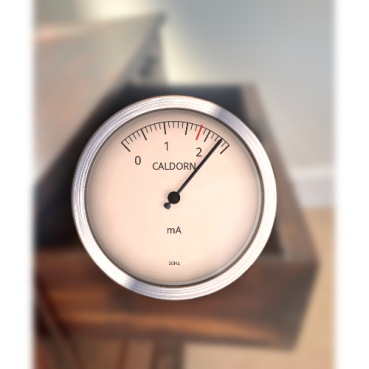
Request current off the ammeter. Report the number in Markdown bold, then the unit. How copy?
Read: **2.3** mA
